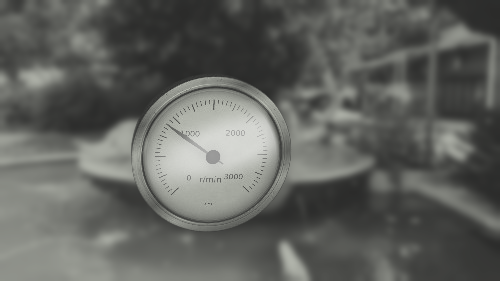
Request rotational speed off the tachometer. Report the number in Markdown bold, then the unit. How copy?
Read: **900** rpm
